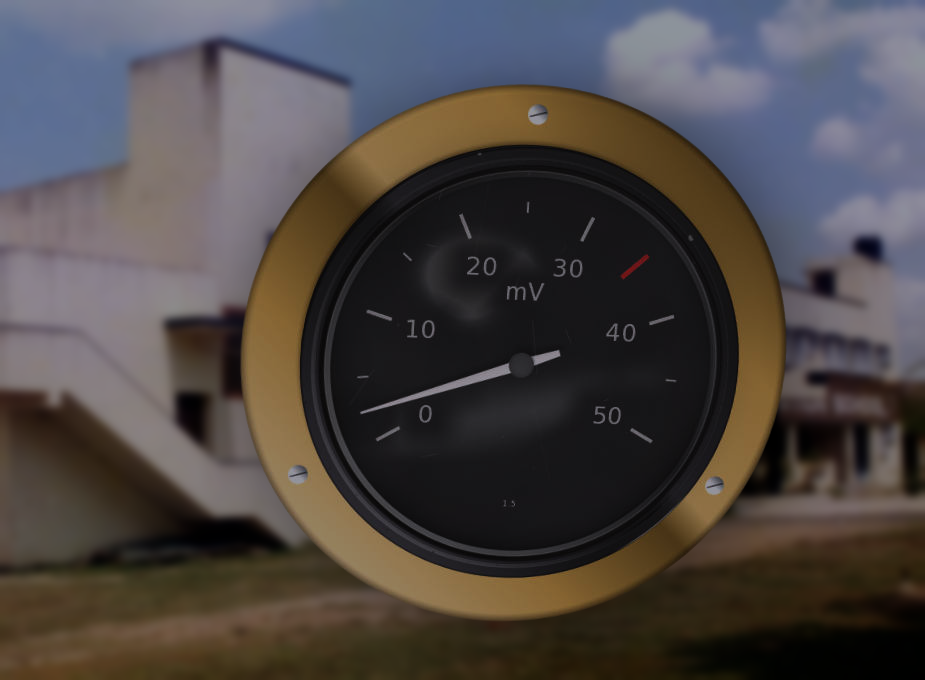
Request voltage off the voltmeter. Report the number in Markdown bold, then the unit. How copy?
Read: **2.5** mV
